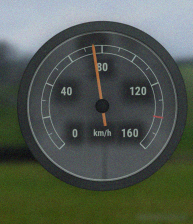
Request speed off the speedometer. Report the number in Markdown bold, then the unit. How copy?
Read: **75** km/h
